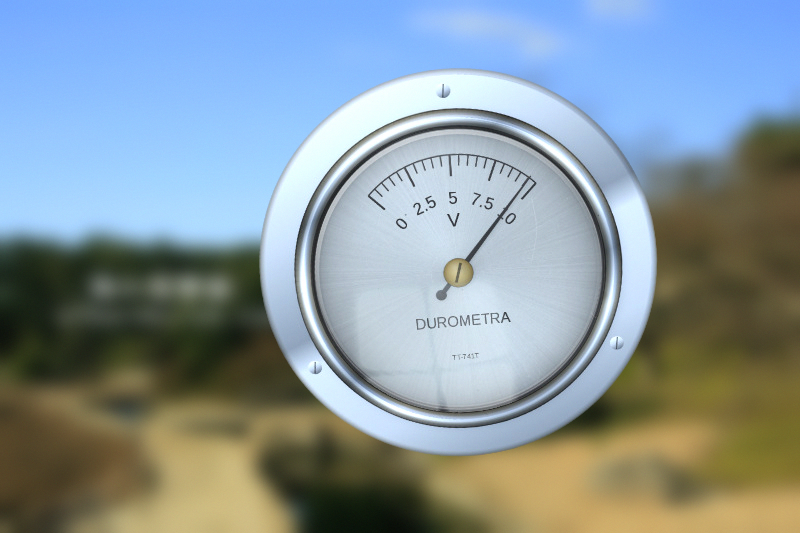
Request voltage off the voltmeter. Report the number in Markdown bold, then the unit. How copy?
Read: **9.5** V
